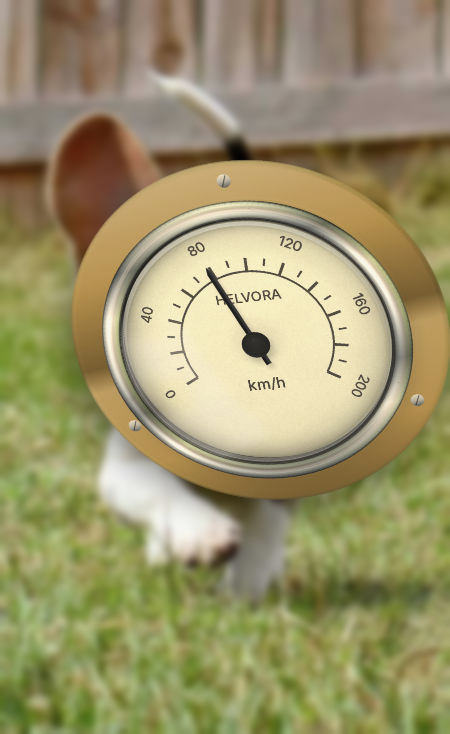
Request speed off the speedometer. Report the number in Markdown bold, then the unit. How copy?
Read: **80** km/h
